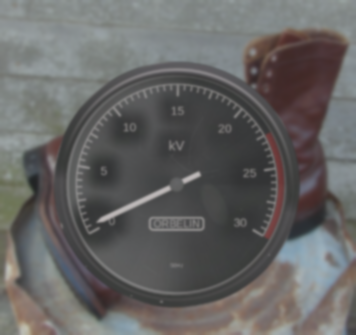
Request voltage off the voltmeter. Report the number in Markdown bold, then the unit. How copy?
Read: **0.5** kV
